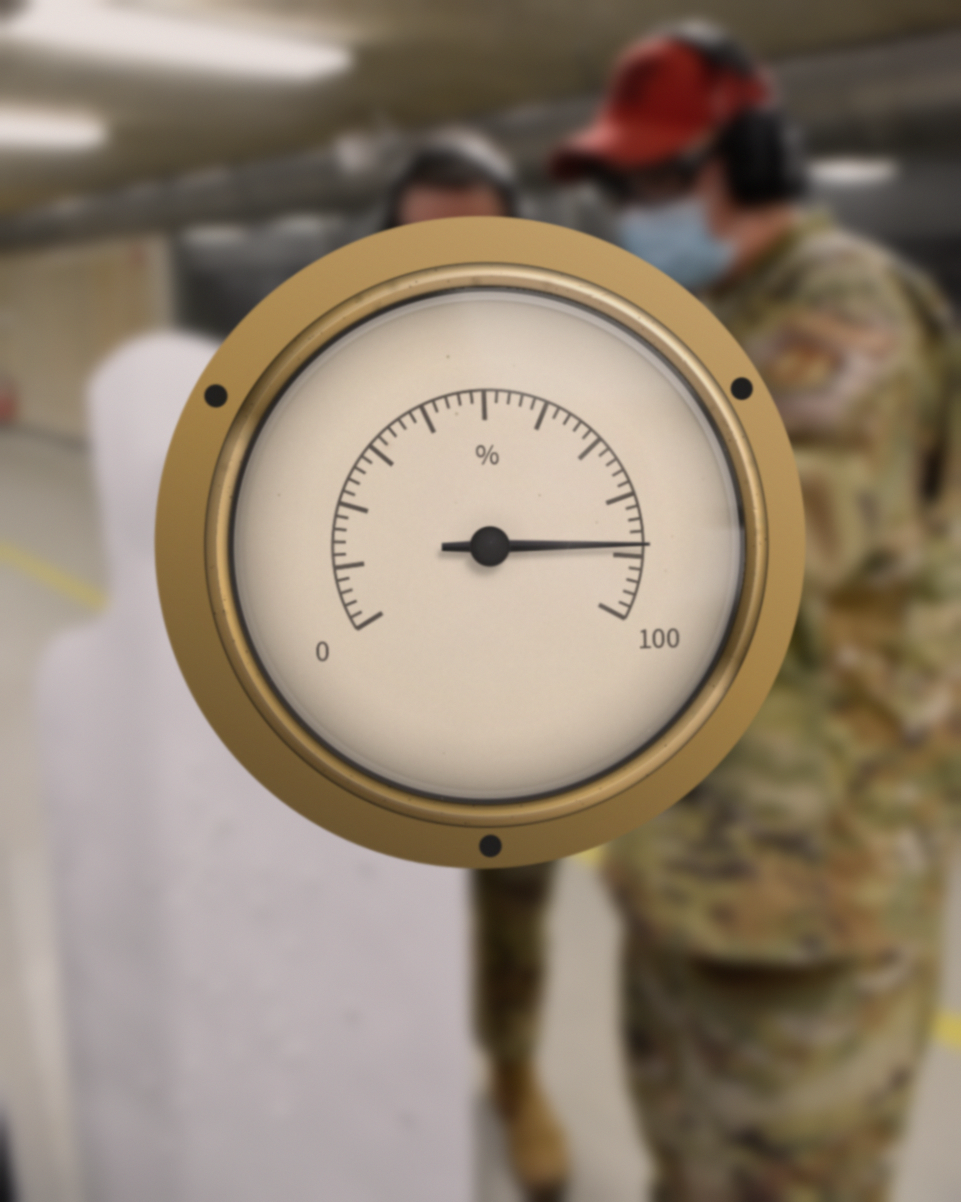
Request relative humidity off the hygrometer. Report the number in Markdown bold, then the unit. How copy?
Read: **88** %
